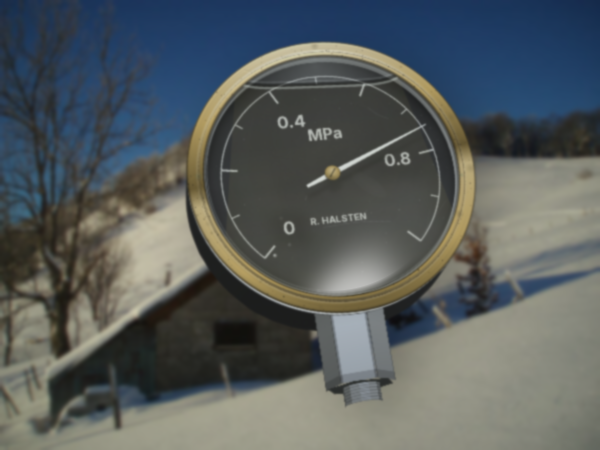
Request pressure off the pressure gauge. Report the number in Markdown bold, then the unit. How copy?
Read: **0.75** MPa
